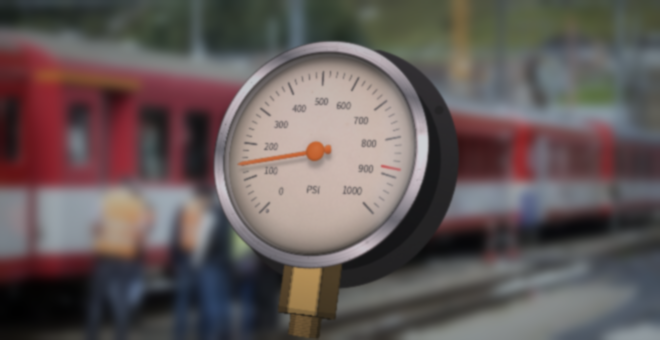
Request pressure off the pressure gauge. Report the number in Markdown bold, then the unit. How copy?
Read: **140** psi
